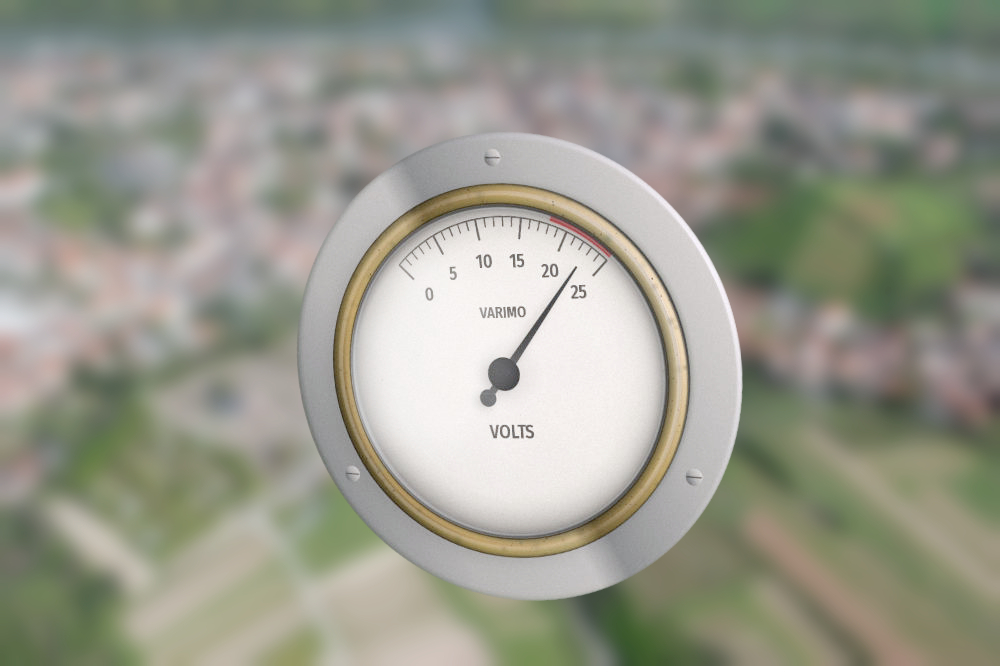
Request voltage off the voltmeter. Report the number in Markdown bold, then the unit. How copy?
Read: **23** V
